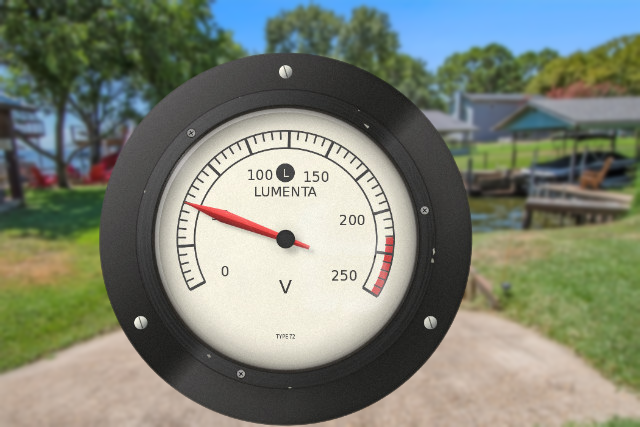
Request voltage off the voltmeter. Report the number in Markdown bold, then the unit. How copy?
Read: **50** V
